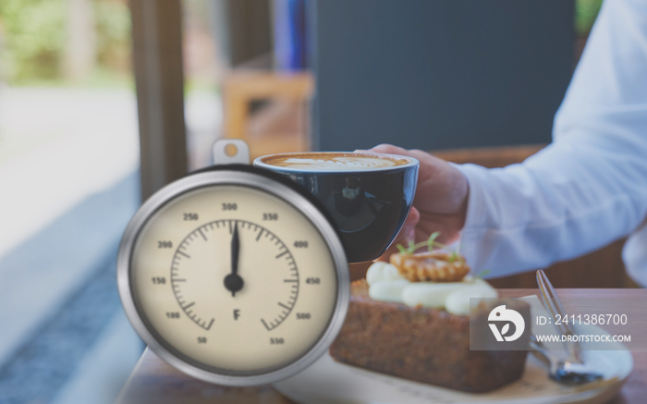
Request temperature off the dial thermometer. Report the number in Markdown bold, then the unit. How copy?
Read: **310** °F
